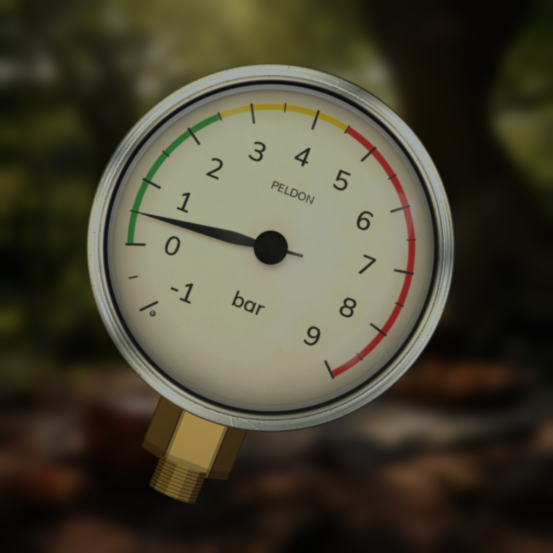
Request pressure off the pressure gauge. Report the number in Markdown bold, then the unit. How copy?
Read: **0.5** bar
